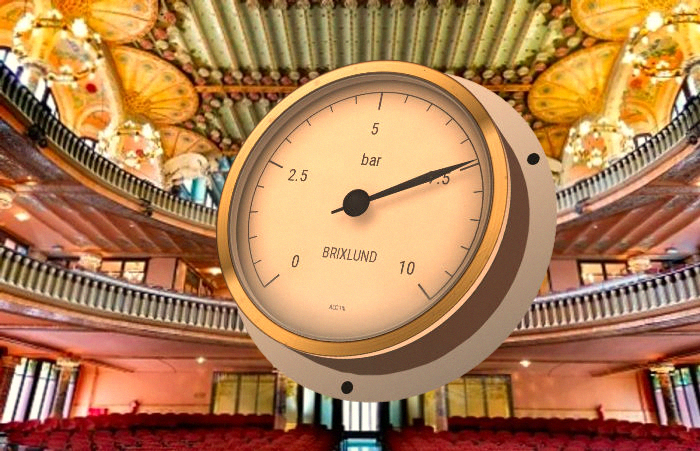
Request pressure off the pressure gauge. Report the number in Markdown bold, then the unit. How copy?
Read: **7.5** bar
